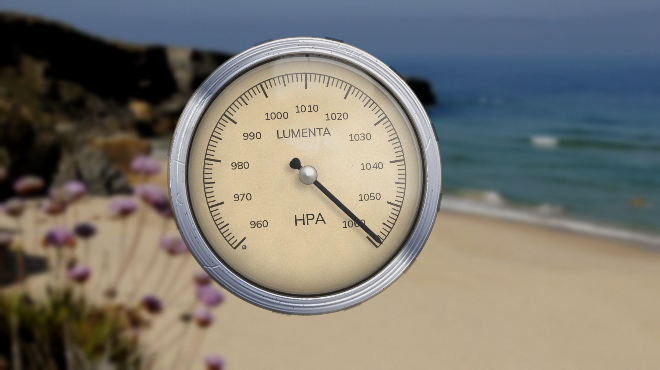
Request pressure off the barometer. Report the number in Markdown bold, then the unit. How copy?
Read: **1059** hPa
